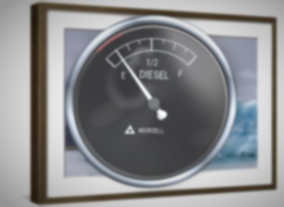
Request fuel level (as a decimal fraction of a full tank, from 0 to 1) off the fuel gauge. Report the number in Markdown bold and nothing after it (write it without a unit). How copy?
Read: **0.125**
